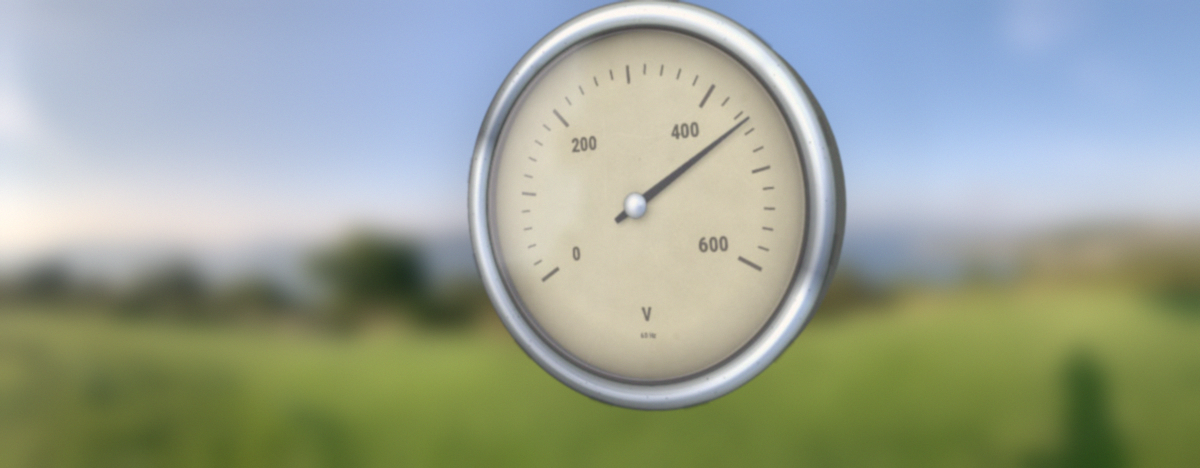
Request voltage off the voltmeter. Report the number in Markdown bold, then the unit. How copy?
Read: **450** V
